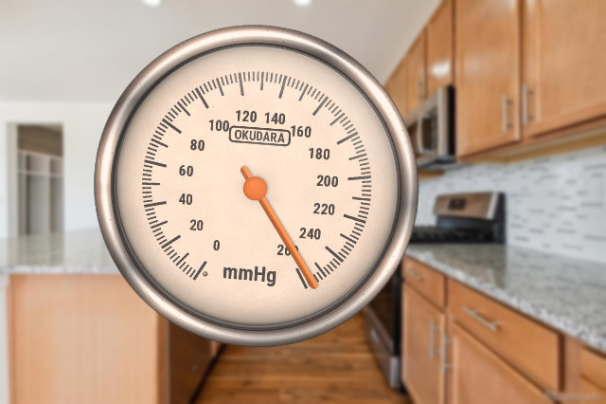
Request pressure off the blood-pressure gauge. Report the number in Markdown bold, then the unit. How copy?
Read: **256** mmHg
